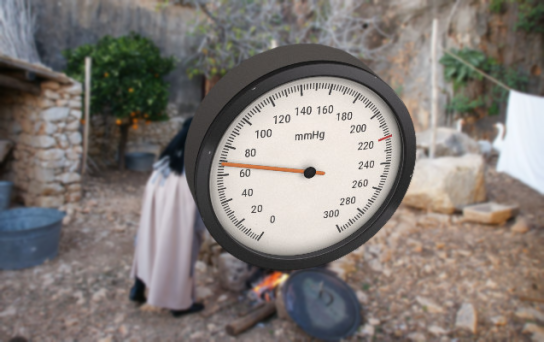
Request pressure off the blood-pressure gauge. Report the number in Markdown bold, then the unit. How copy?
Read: **70** mmHg
